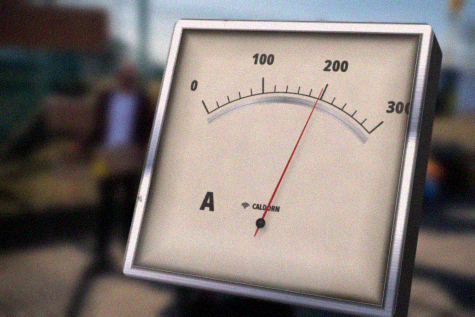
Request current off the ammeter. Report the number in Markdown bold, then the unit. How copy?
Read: **200** A
